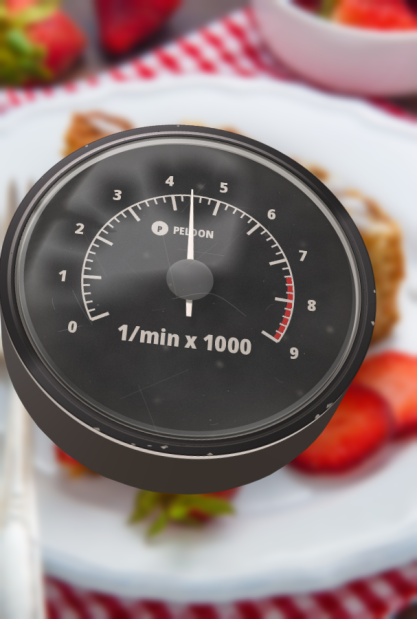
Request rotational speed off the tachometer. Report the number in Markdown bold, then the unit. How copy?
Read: **4400** rpm
